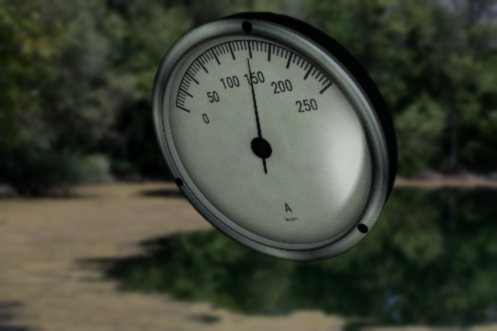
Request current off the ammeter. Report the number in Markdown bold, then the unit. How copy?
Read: **150** A
